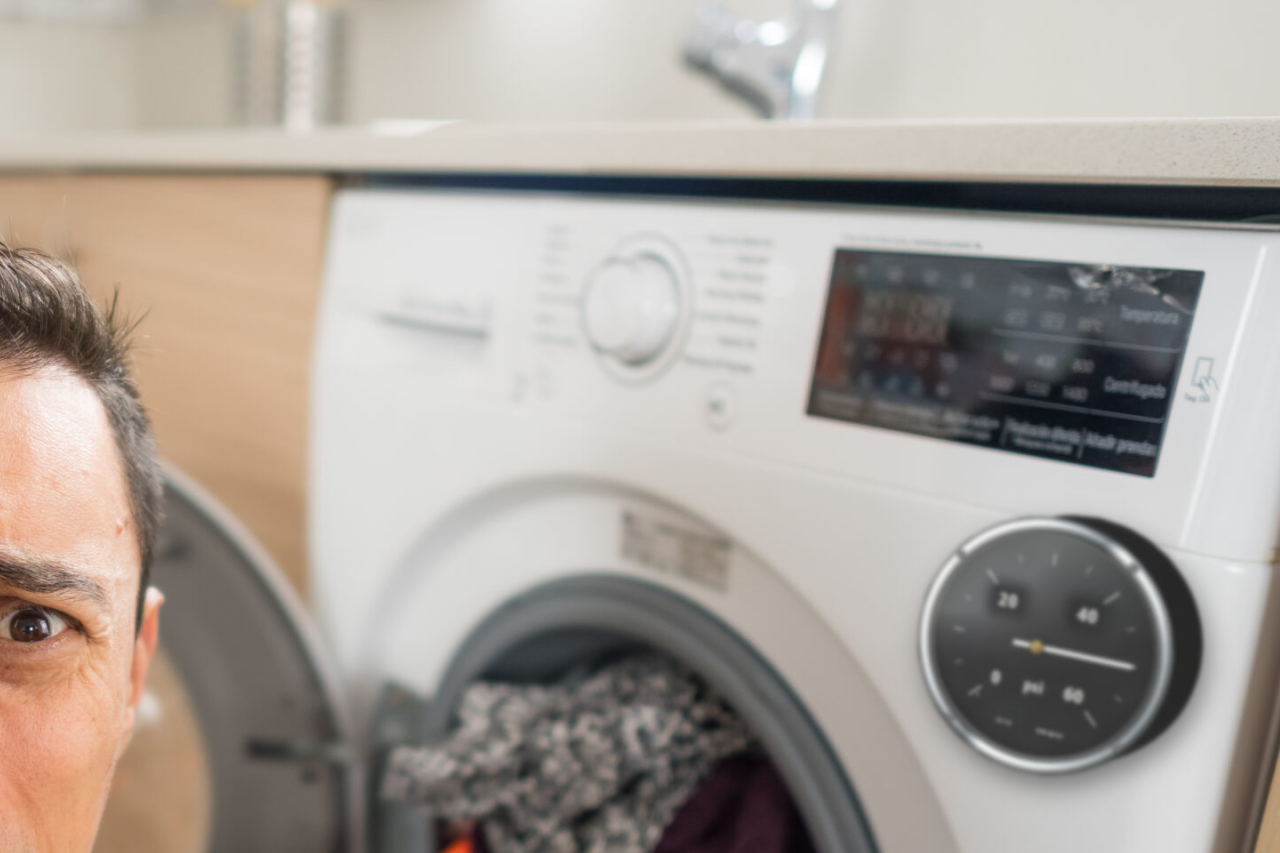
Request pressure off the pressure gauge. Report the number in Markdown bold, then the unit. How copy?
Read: **50** psi
